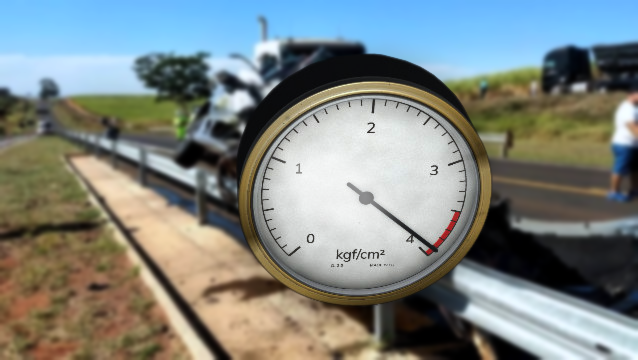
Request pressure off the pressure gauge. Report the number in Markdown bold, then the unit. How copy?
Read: **3.9** kg/cm²
